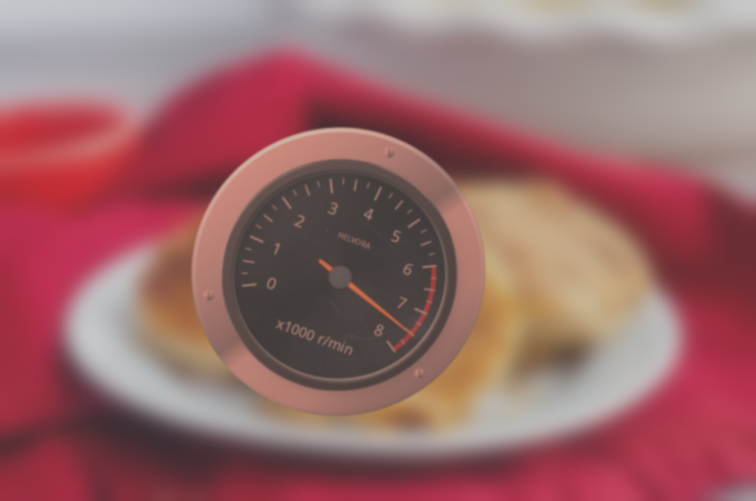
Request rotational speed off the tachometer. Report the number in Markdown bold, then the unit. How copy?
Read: **7500** rpm
